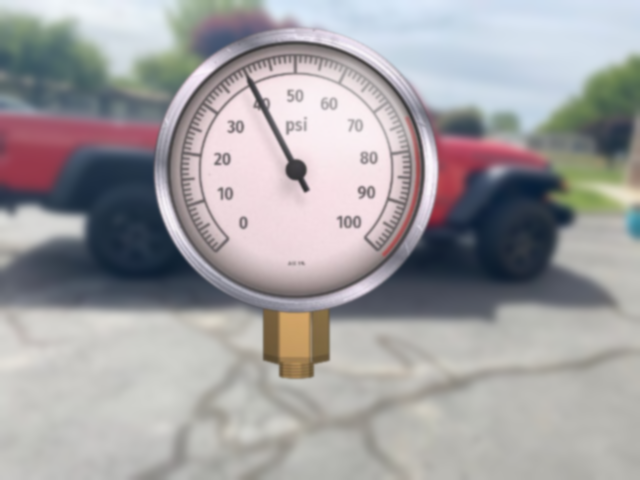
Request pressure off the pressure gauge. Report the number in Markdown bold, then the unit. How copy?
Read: **40** psi
